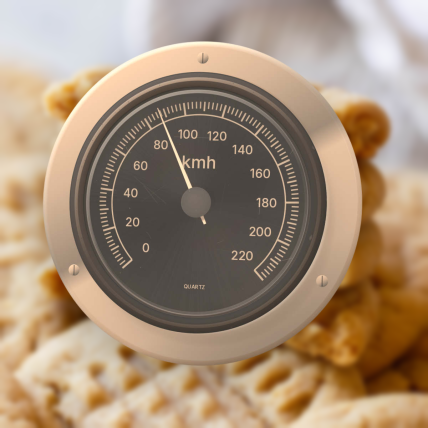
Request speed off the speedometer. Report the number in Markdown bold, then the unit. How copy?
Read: **88** km/h
